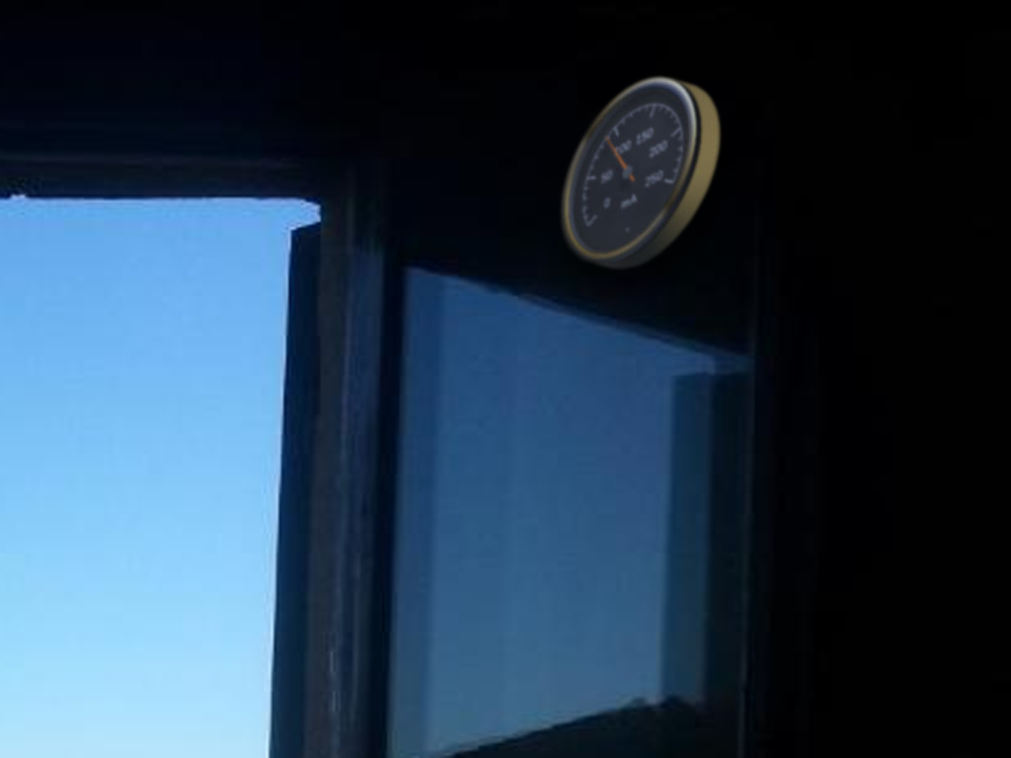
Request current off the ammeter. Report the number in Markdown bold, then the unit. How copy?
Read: **90** mA
